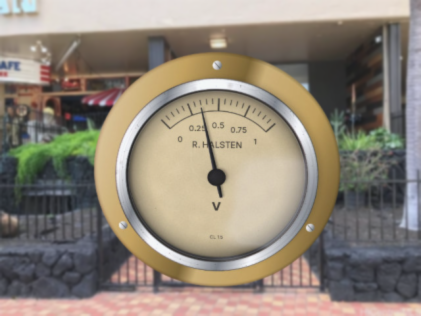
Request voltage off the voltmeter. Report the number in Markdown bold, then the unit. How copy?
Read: **0.35** V
